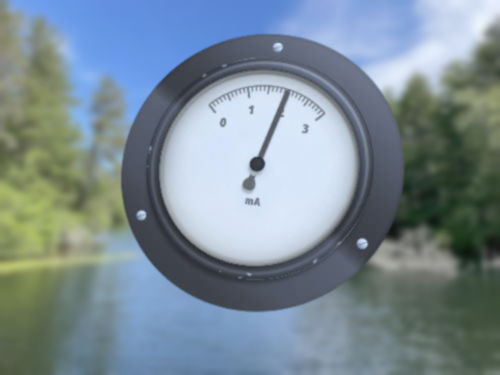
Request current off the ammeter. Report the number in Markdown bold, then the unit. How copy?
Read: **2** mA
